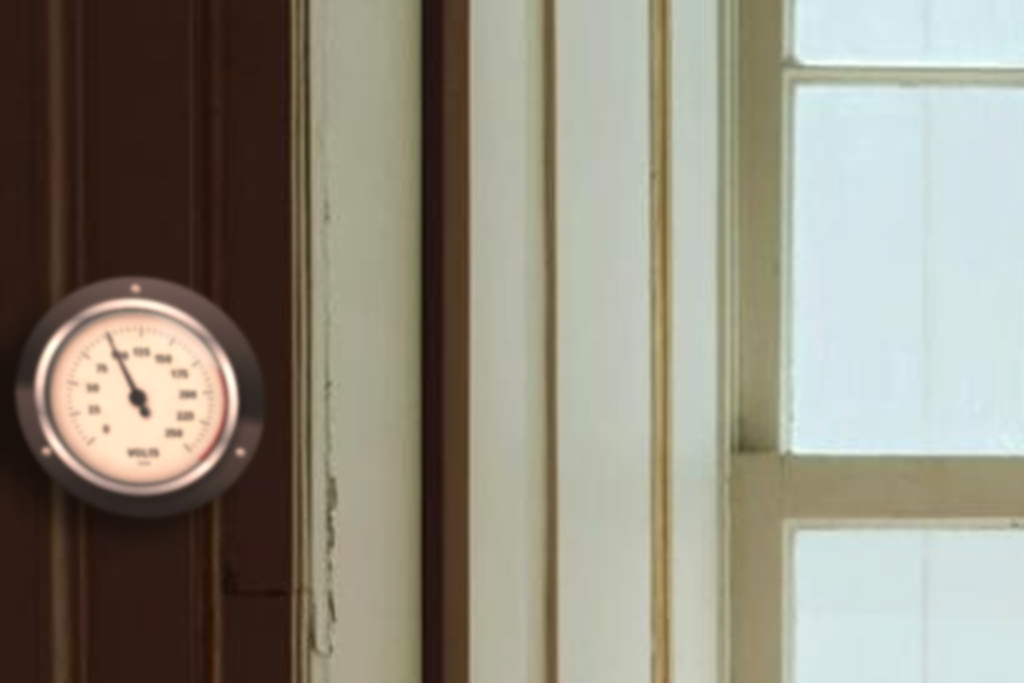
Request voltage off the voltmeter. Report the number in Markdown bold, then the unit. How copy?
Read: **100** V
